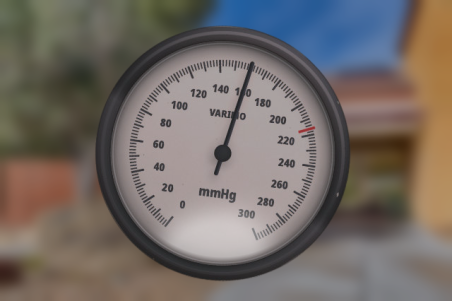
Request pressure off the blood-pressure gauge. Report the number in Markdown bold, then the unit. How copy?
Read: **160** mmHg
